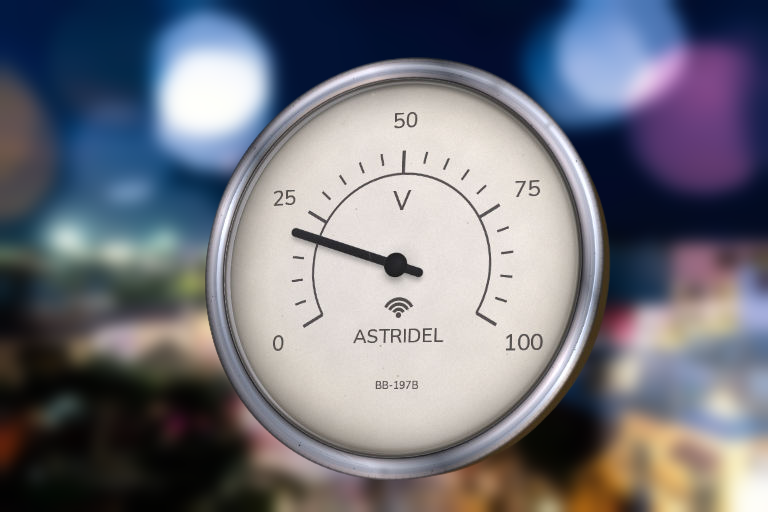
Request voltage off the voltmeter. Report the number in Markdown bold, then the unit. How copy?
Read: **20** V
